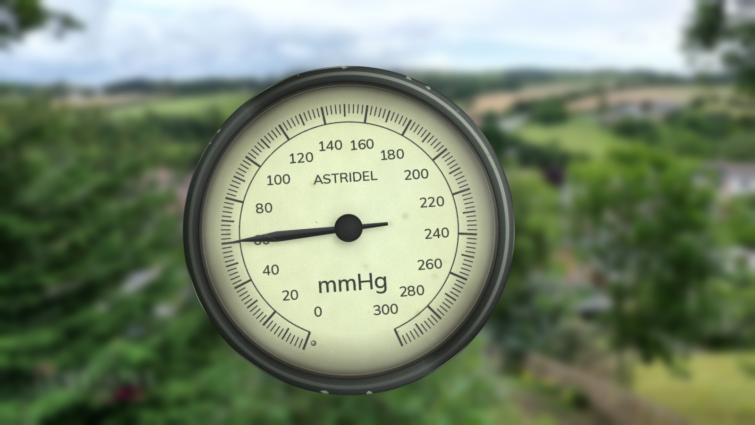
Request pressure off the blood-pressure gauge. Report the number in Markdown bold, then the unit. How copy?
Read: **60** mmHg
